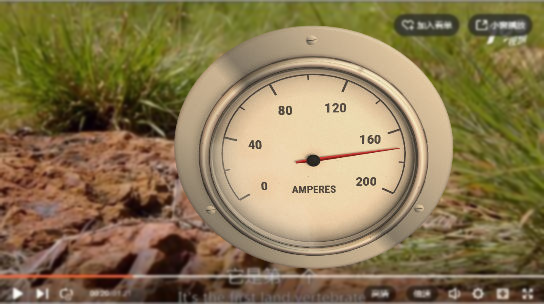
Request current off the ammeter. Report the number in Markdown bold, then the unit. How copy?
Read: **170** A
